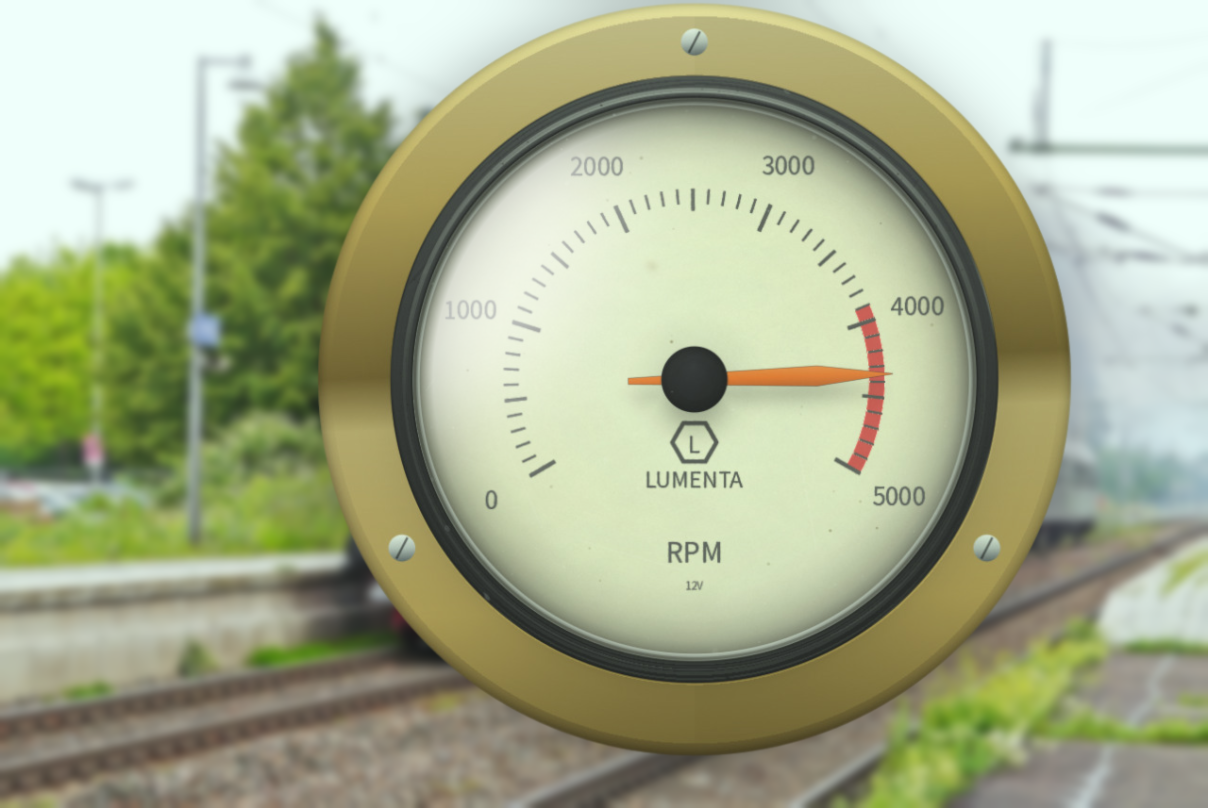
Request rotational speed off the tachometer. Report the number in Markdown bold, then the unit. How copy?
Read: **4350** rpm
